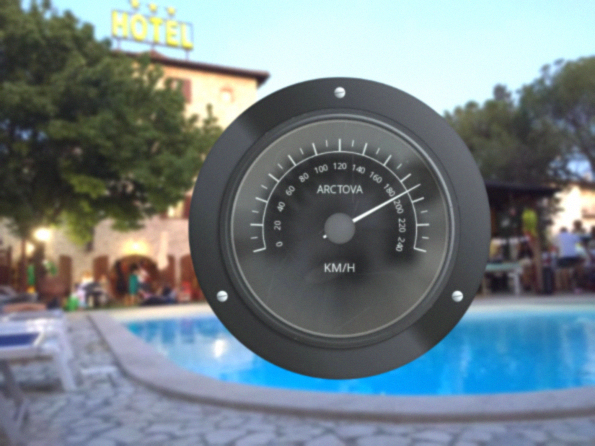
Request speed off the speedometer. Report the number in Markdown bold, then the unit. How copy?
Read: **190** km/h
